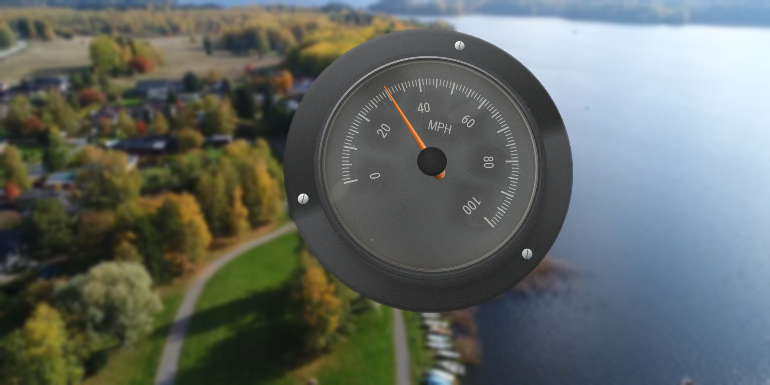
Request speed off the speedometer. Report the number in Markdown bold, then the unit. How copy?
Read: **30** mph
